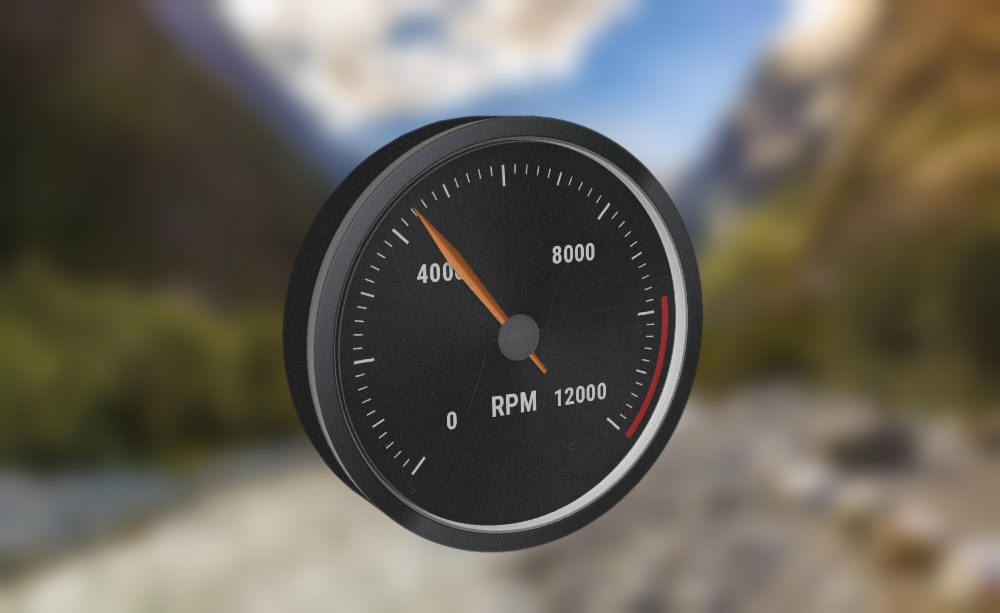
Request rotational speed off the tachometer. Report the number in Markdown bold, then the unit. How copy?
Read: **4400** rpm
